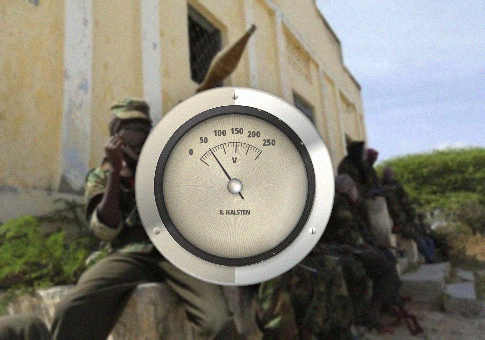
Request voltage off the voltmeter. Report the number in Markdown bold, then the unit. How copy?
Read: **50** V
